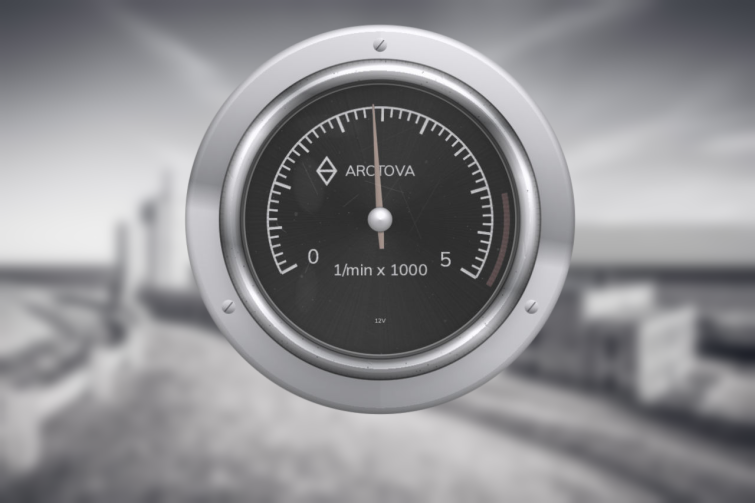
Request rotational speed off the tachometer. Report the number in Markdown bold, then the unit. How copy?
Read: **2400** rpm
